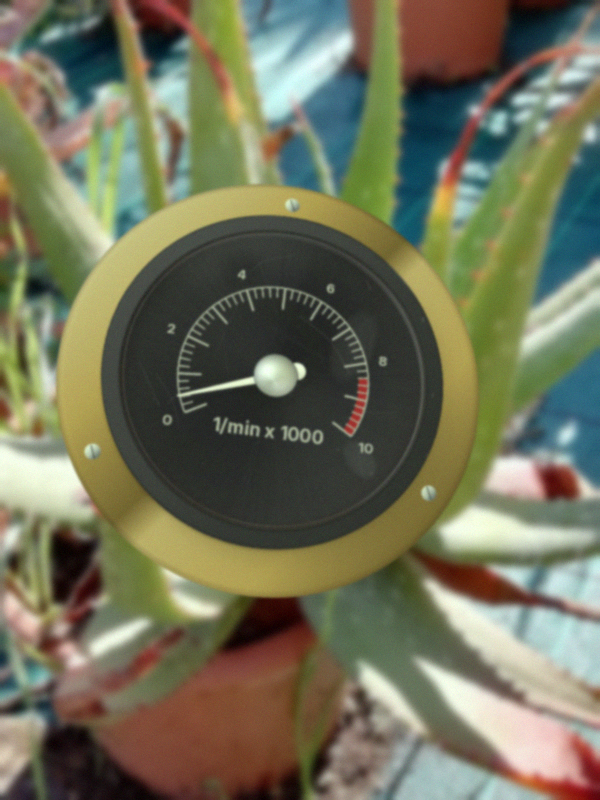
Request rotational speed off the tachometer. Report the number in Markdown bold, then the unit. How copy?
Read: **400** rpm
